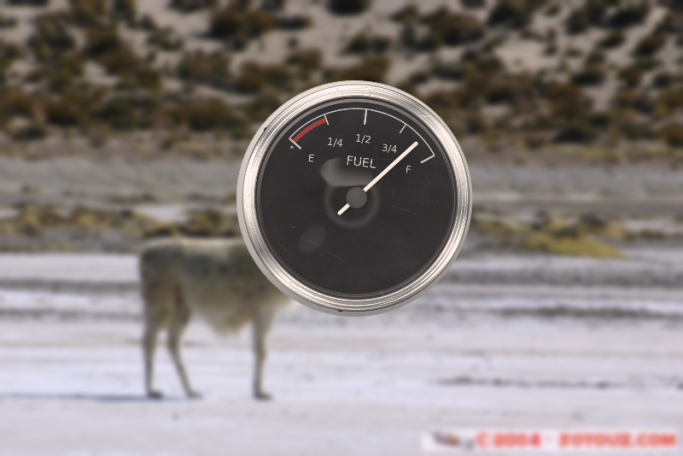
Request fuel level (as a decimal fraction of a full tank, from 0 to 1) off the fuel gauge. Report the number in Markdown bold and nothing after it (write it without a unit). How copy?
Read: **0.875**
